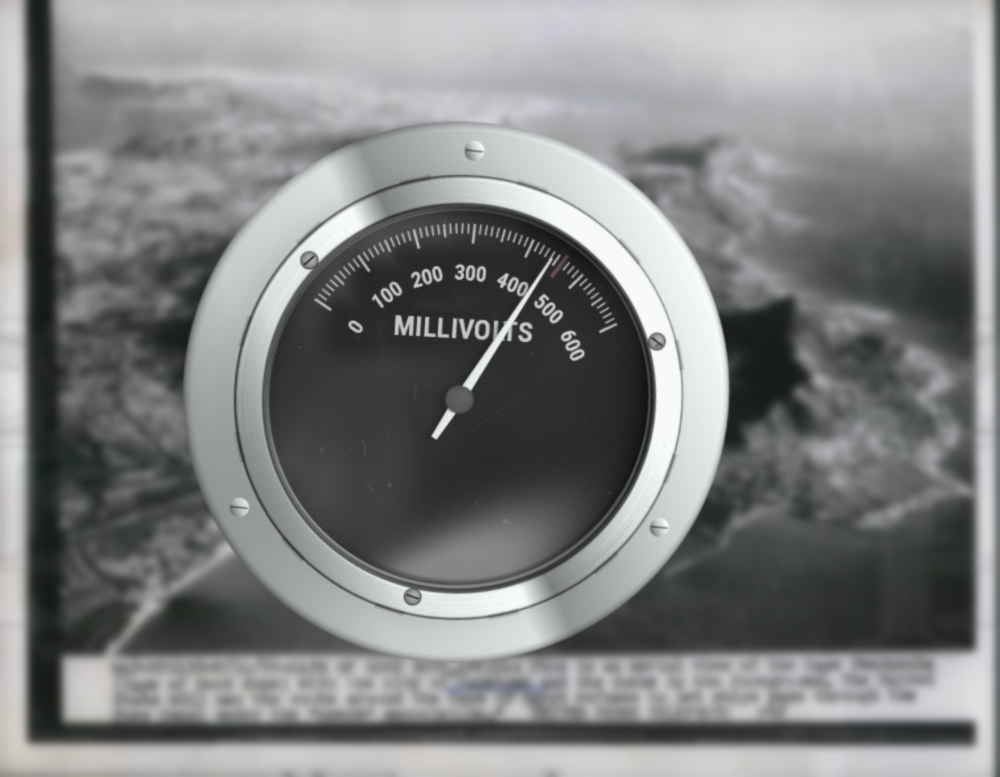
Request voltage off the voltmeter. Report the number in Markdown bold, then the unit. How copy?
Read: **440** mV
